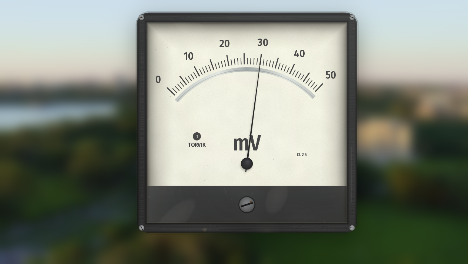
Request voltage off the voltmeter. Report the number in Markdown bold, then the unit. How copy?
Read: **30** mV
